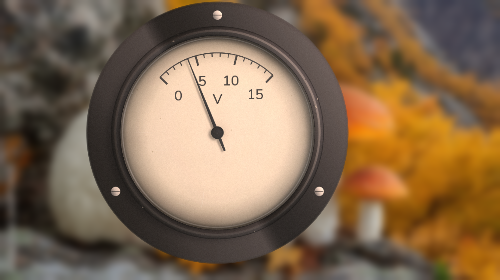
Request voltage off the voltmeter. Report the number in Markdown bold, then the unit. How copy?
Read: **4** V
